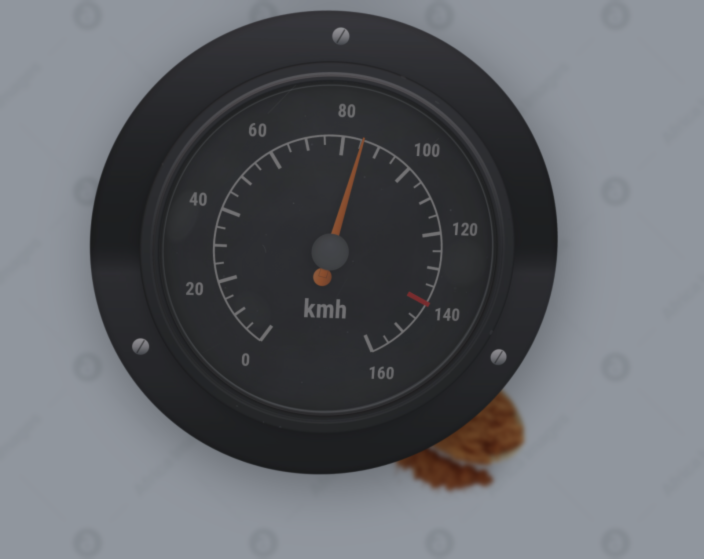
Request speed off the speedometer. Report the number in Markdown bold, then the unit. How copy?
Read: **85** km/h
